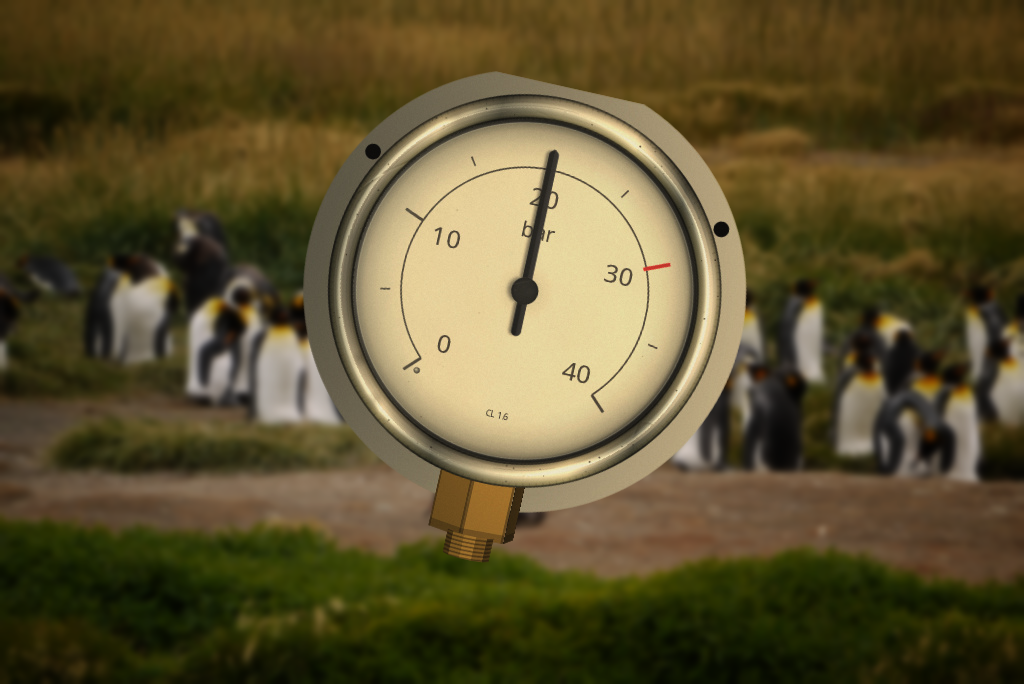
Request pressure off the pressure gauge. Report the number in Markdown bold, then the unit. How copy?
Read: **20** bar
